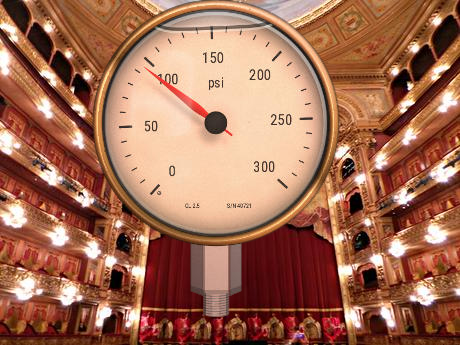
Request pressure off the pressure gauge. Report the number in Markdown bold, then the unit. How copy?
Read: **95** psi
